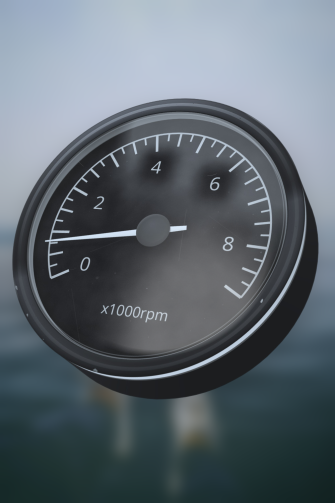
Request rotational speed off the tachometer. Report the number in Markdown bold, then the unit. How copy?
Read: **750** rpm
